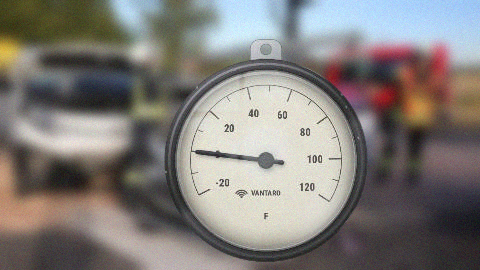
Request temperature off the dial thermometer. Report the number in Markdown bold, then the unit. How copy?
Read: **0** °F
